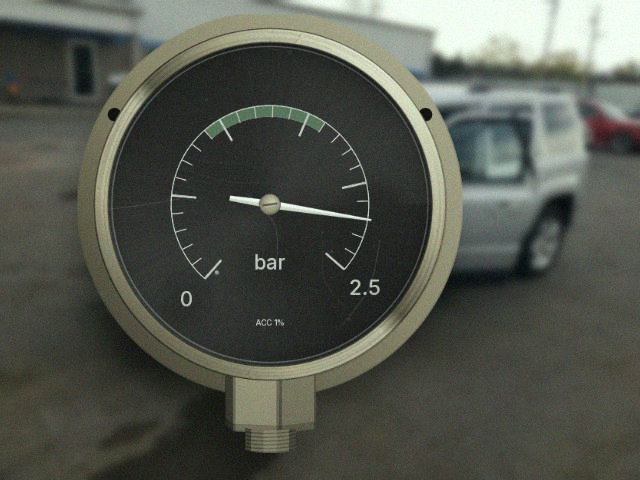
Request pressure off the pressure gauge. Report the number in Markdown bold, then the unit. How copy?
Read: **2.2** bar
